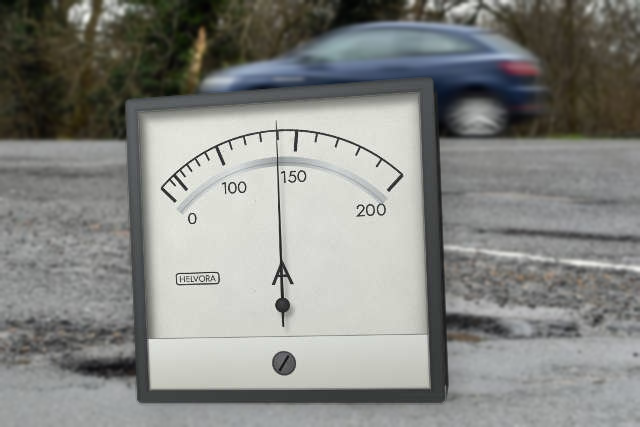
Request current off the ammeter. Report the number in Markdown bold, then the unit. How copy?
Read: **140** A
